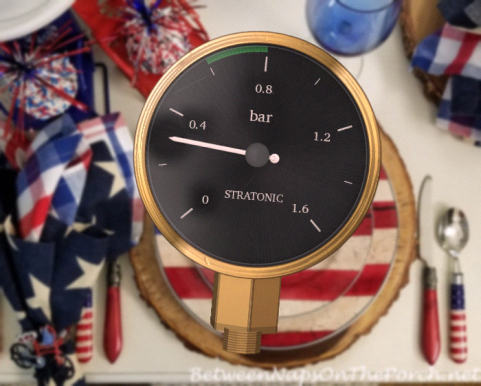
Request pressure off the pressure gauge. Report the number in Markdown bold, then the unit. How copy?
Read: **0.3** bar
